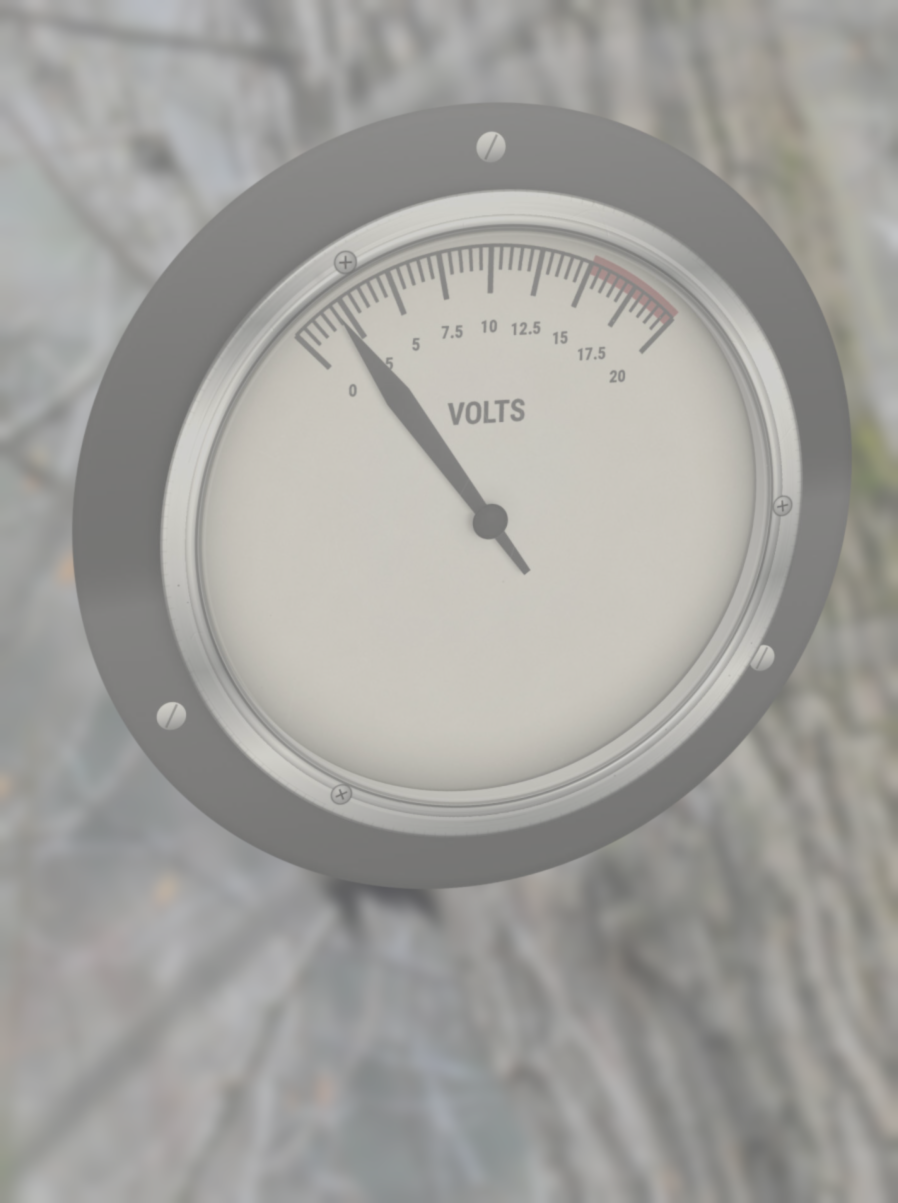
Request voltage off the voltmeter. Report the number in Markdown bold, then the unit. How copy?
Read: **2** V
